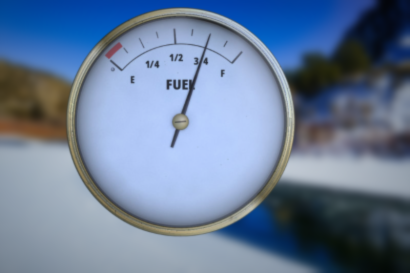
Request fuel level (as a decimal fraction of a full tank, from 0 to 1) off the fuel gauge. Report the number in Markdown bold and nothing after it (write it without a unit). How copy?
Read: **0.75**
